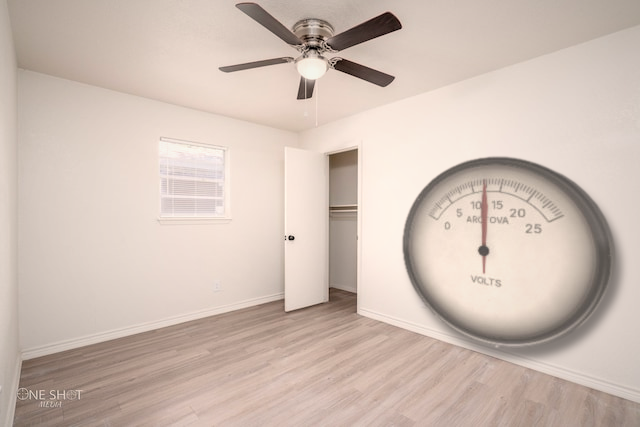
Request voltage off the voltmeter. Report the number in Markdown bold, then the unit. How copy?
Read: **12.5** V
